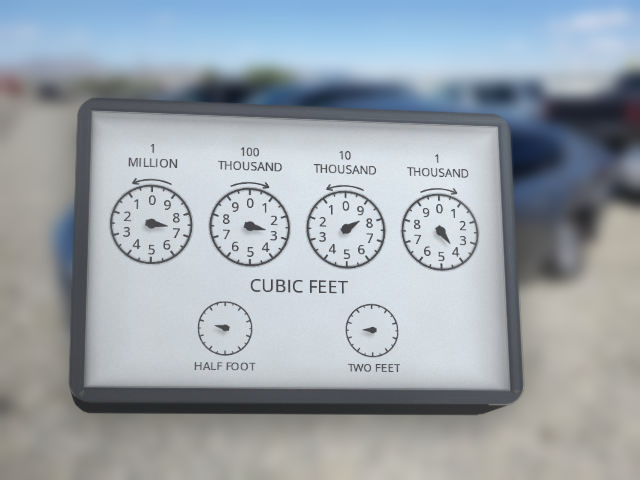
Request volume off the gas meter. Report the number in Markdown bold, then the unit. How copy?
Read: **728400** ft³
